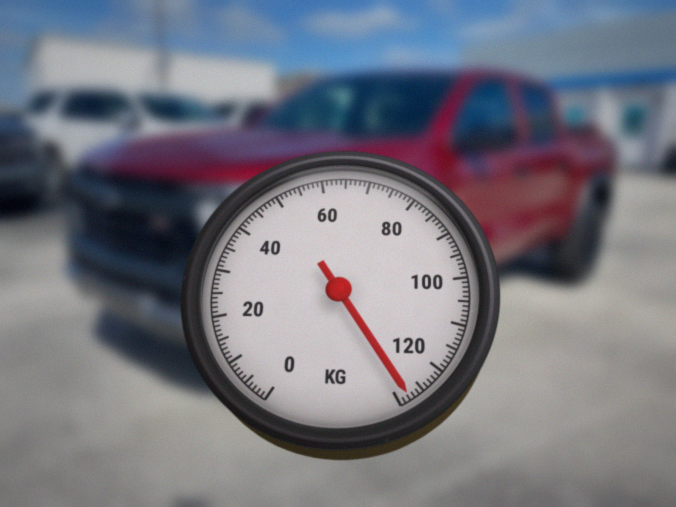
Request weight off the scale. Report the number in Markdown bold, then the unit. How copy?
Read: **128** kg
